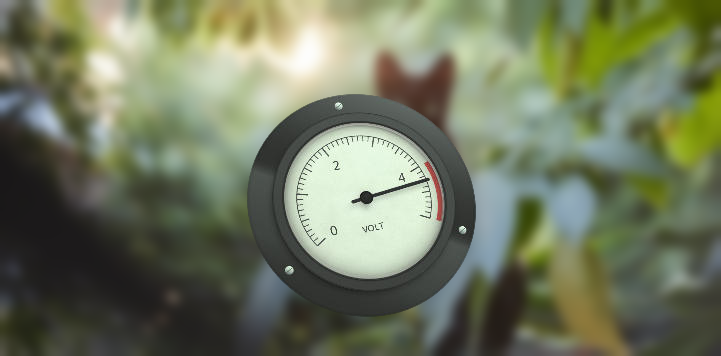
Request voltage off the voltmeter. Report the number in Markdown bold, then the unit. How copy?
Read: **4.3** V
